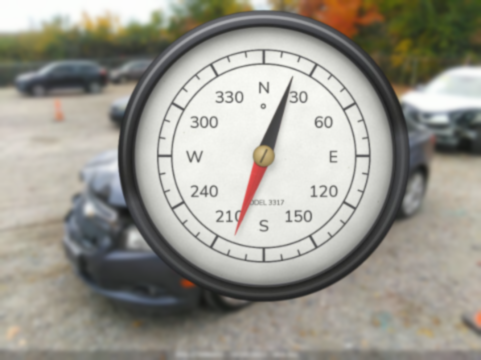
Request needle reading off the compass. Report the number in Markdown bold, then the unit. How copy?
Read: **200** °
